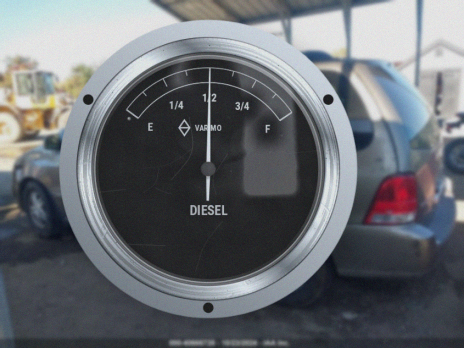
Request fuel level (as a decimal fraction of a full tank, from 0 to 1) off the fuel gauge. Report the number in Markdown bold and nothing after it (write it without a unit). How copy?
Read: **0.5**
